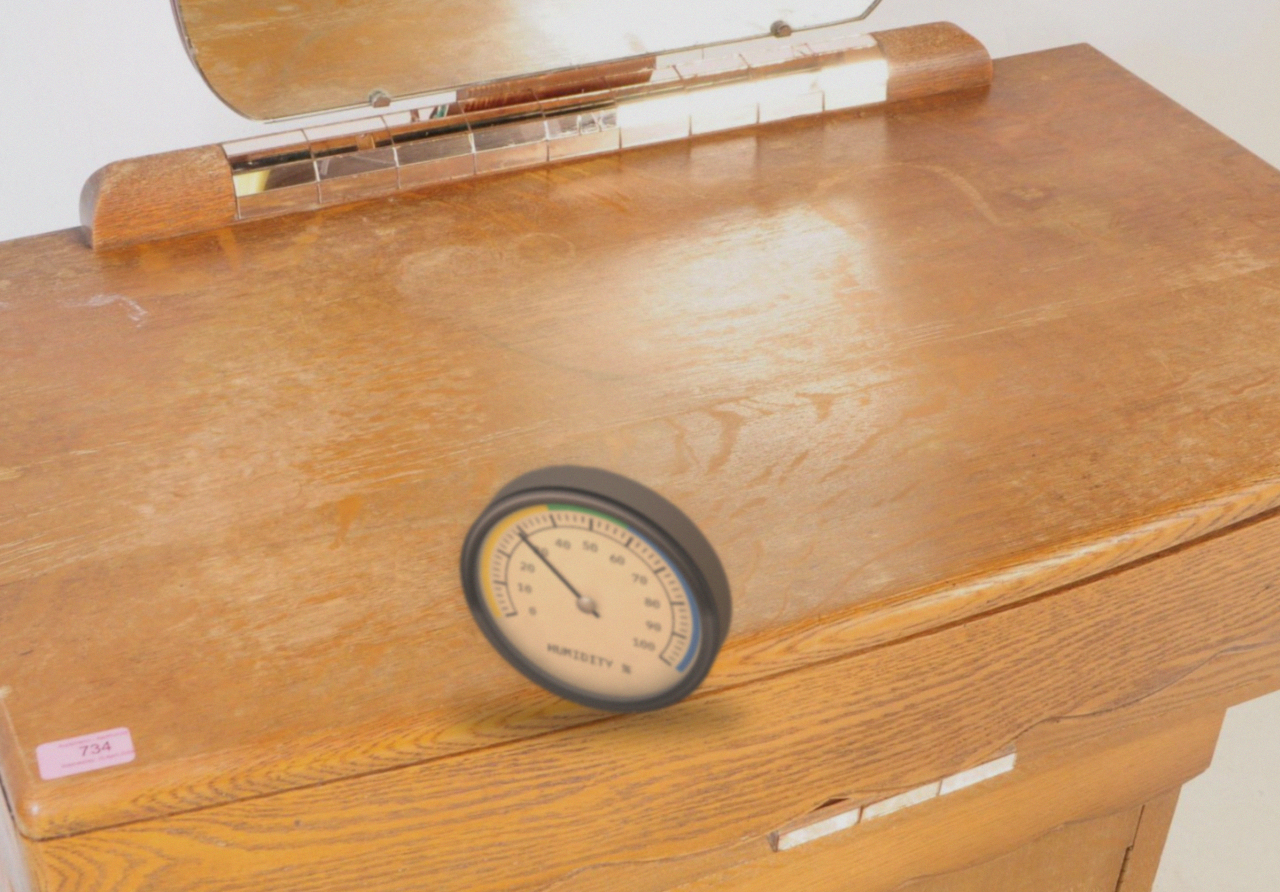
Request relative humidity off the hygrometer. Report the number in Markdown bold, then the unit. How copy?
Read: **30** %
